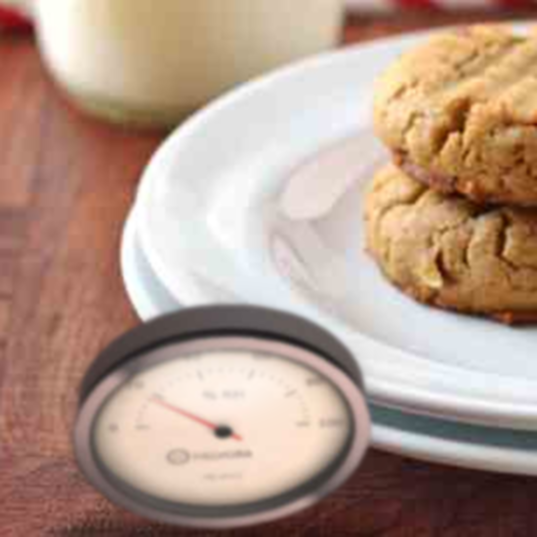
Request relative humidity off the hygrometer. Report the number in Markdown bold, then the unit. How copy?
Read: **20** %
